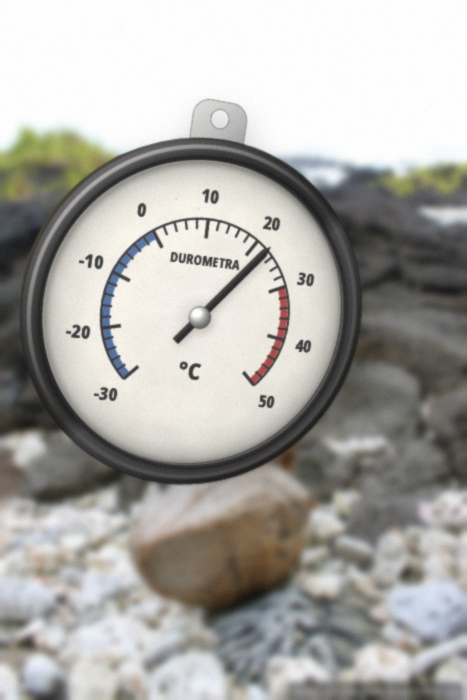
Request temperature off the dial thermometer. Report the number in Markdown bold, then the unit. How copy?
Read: **22** °C
